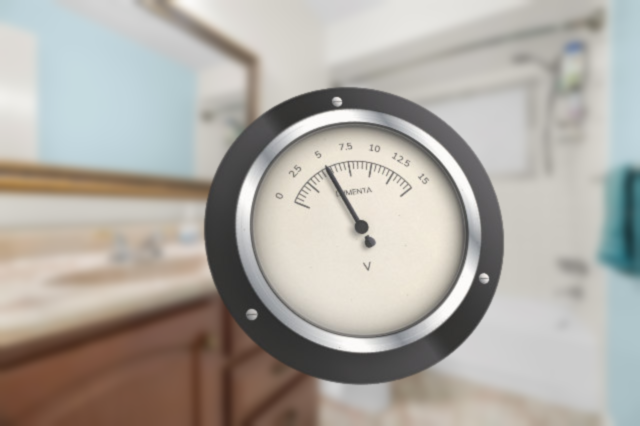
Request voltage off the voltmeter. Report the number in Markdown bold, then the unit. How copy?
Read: **5** V
